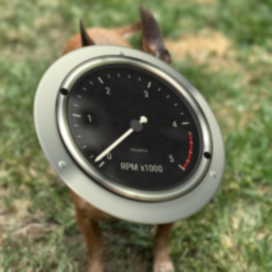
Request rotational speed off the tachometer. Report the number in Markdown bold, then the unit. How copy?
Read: **100** rpm
